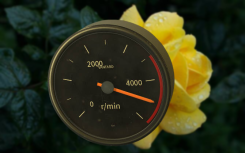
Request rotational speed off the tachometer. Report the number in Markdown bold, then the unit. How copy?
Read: **4500** rpm
